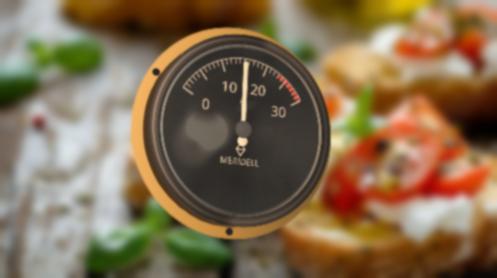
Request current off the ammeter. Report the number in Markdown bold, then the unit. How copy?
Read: **15** A
